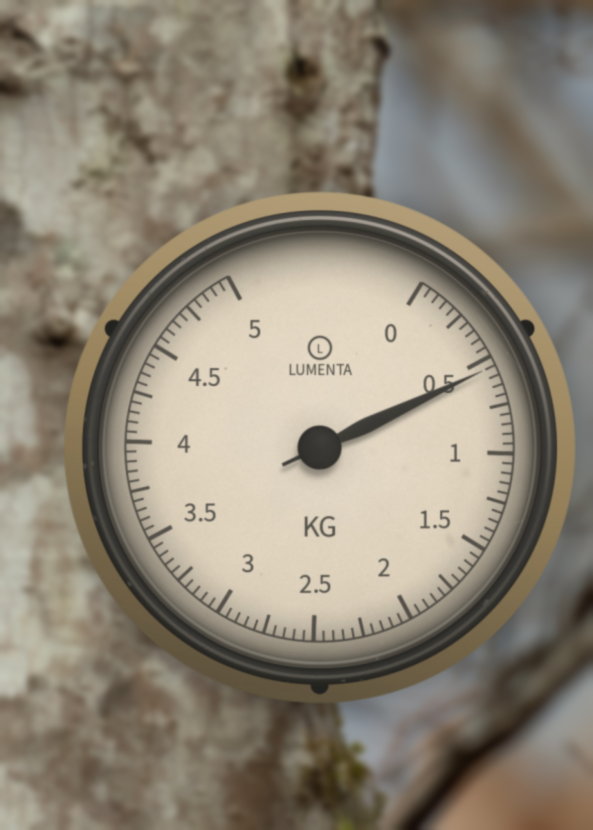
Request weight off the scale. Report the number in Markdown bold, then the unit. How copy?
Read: **0.55** kg
